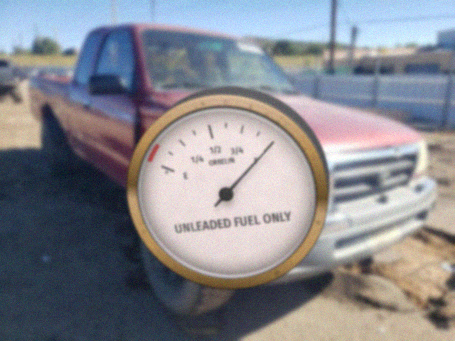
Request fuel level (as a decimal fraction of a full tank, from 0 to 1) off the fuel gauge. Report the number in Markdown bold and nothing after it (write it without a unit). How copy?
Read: **1**
